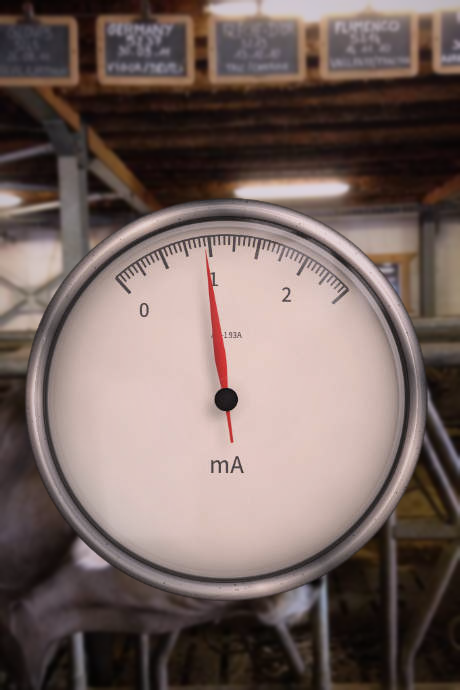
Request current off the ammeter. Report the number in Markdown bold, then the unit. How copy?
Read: **0.95** mA
